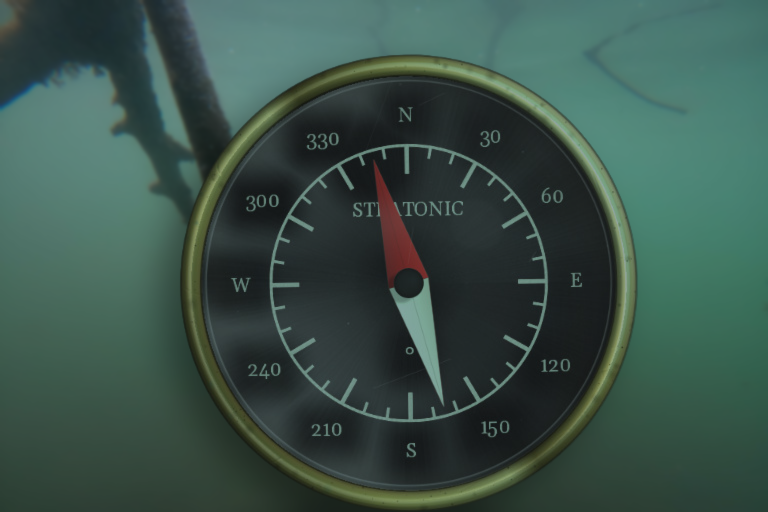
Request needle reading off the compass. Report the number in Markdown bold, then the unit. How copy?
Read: **345** °
